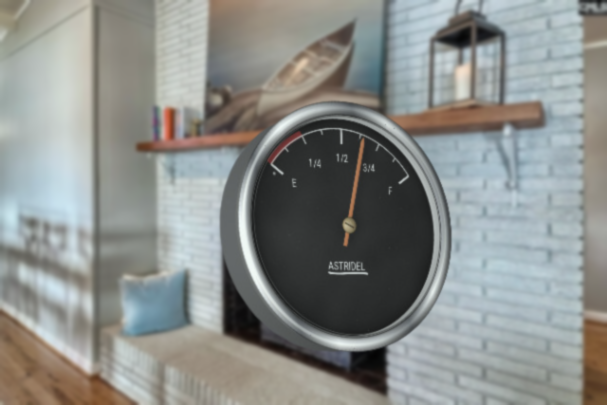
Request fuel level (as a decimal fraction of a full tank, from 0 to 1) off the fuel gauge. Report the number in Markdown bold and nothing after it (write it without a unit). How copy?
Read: **0.625**
